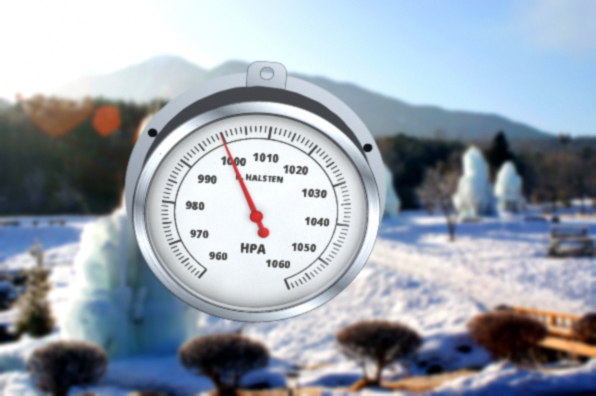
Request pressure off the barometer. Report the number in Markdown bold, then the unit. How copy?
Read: **1000** hPa
